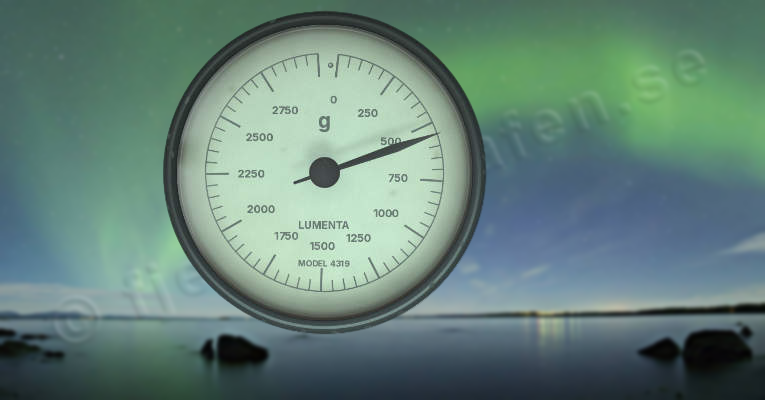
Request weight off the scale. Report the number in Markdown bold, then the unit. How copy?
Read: **550** g
